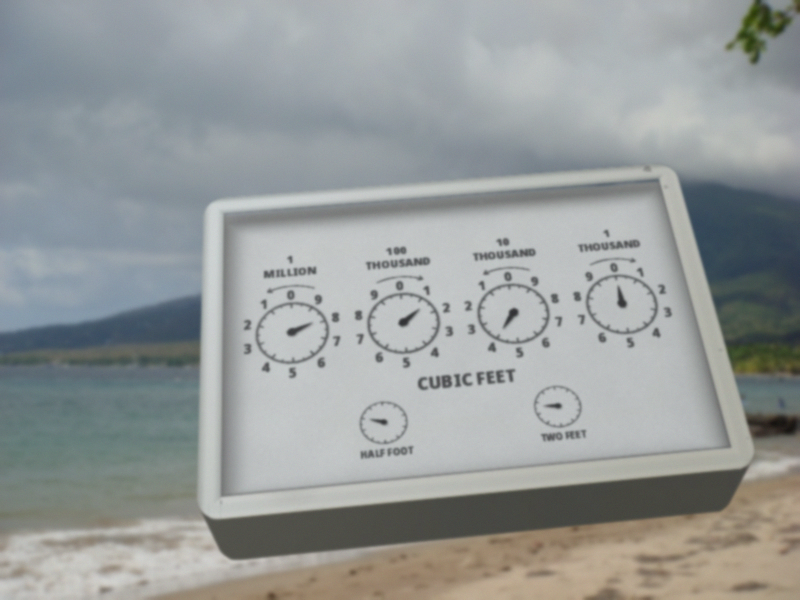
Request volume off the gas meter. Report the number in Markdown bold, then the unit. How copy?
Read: **814000** ft³
